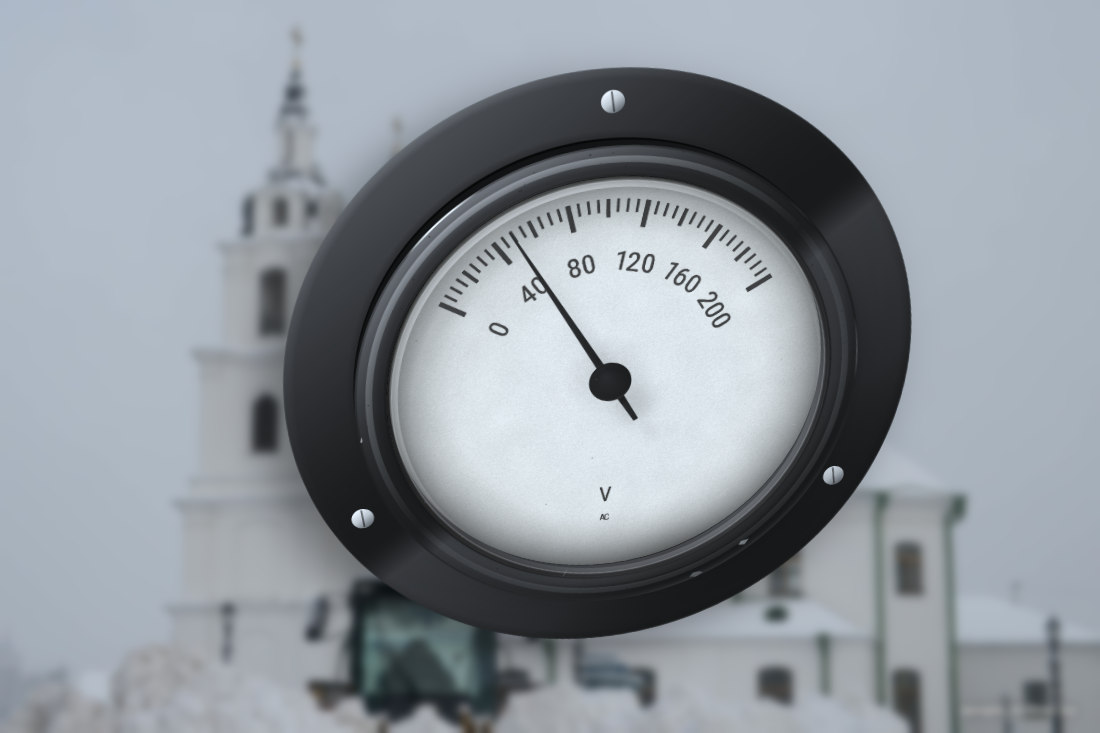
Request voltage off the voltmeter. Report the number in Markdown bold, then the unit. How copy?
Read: **50** V
